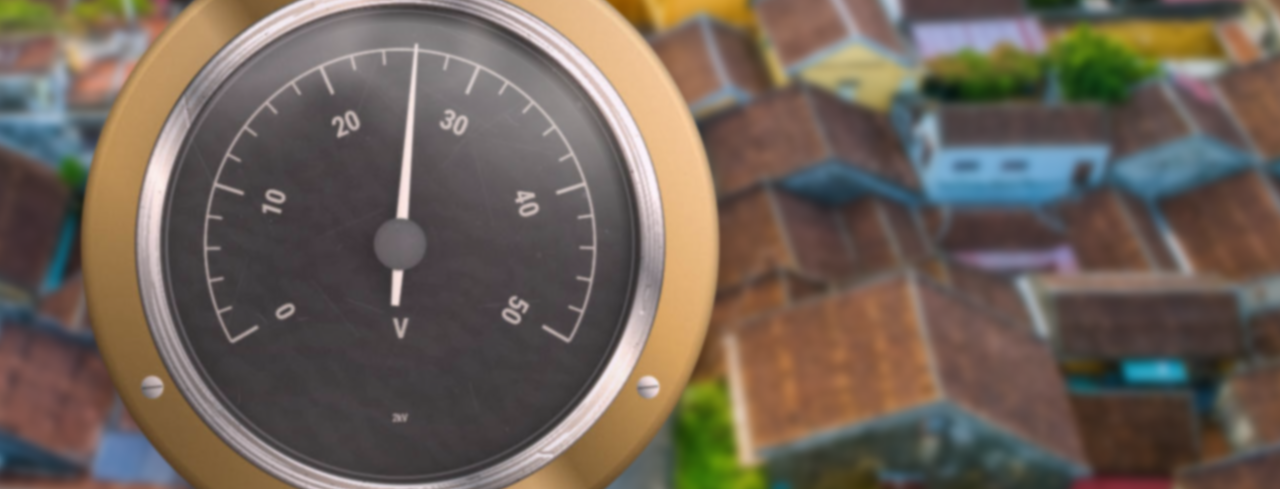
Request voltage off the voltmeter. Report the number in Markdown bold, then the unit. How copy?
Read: **26** V
